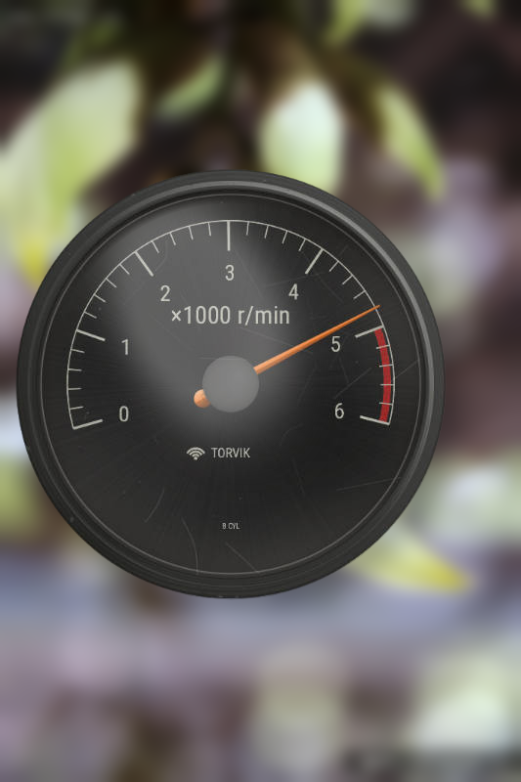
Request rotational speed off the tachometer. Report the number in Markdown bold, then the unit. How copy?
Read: **4800** rpm
